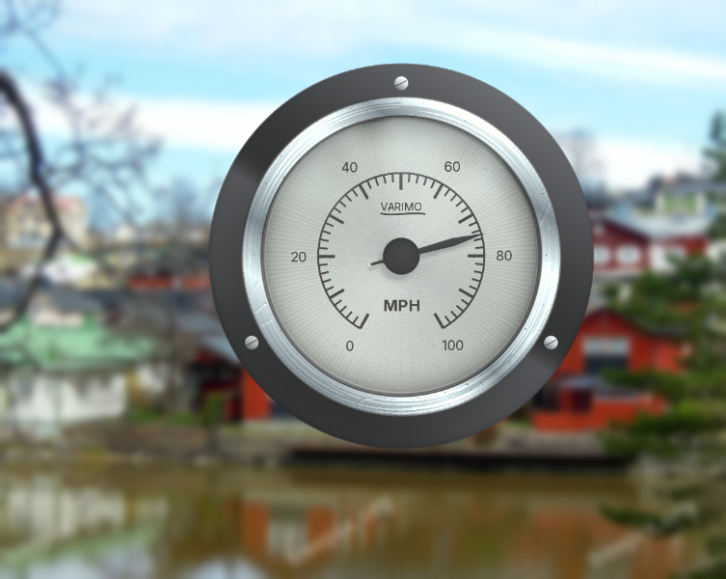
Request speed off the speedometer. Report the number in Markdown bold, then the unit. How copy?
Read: **75** mph
